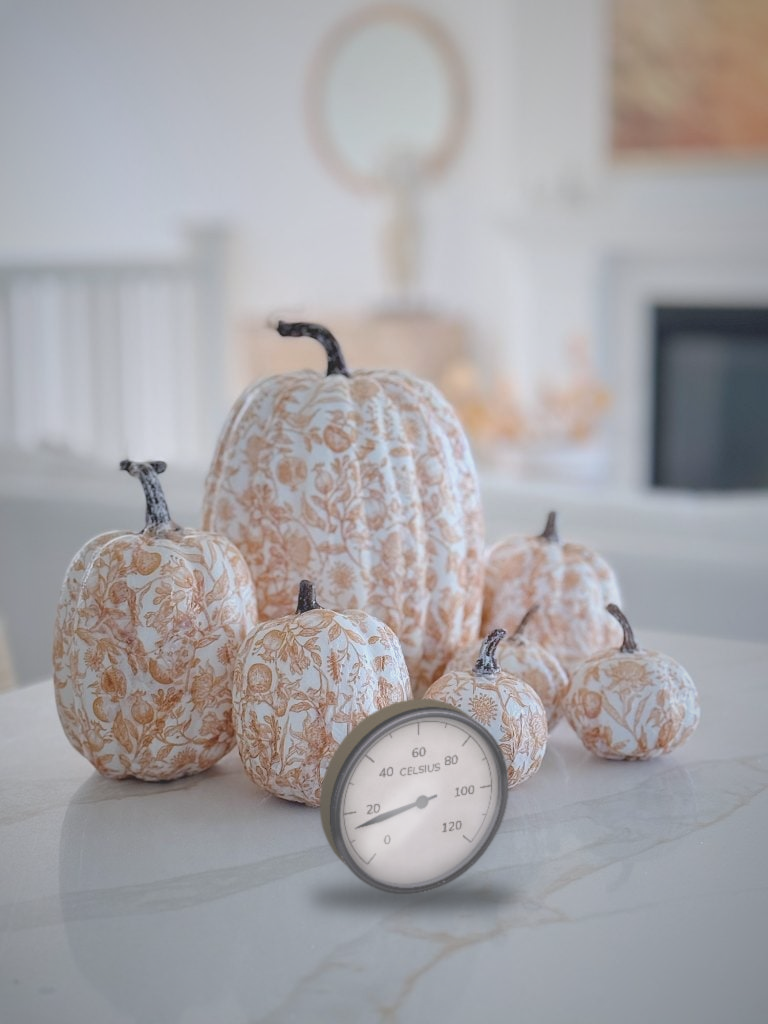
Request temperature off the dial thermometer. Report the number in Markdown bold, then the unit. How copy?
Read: **15** °C
